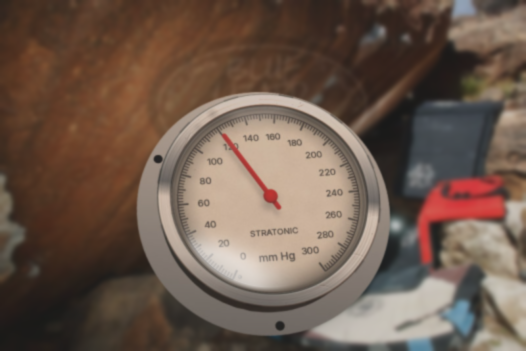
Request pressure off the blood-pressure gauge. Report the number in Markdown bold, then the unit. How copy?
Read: **120** mmHg
